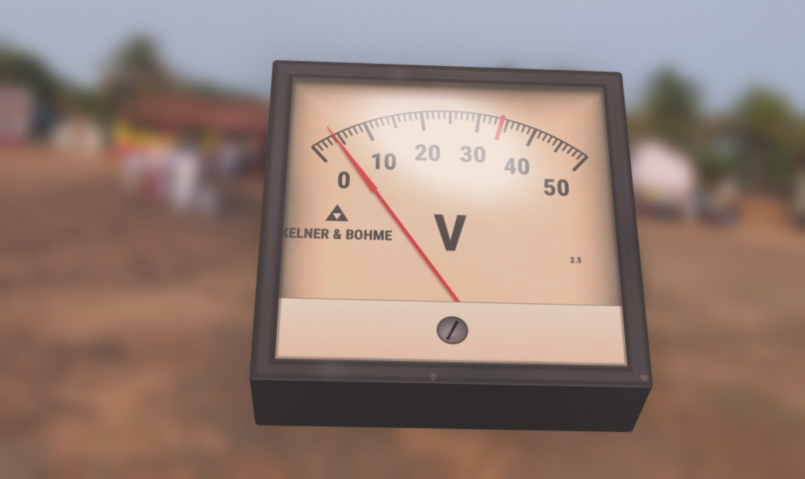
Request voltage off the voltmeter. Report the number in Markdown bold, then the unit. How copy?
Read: **4** V
